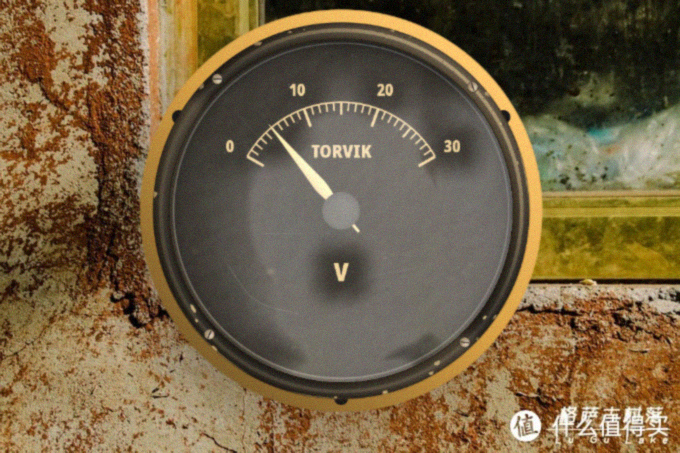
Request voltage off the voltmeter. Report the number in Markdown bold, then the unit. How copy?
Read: **5** V
